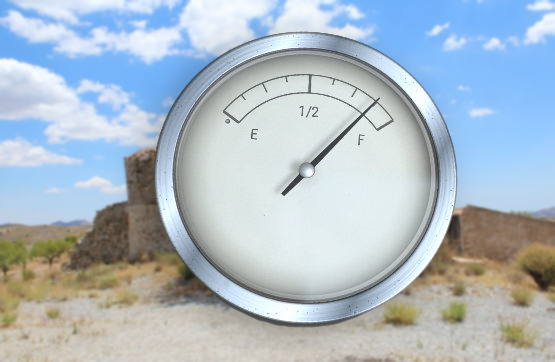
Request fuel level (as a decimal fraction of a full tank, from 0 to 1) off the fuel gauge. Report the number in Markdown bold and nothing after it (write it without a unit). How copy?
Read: **0.875**
